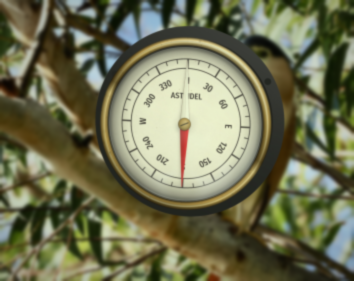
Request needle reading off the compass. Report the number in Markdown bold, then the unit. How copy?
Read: **180** °
